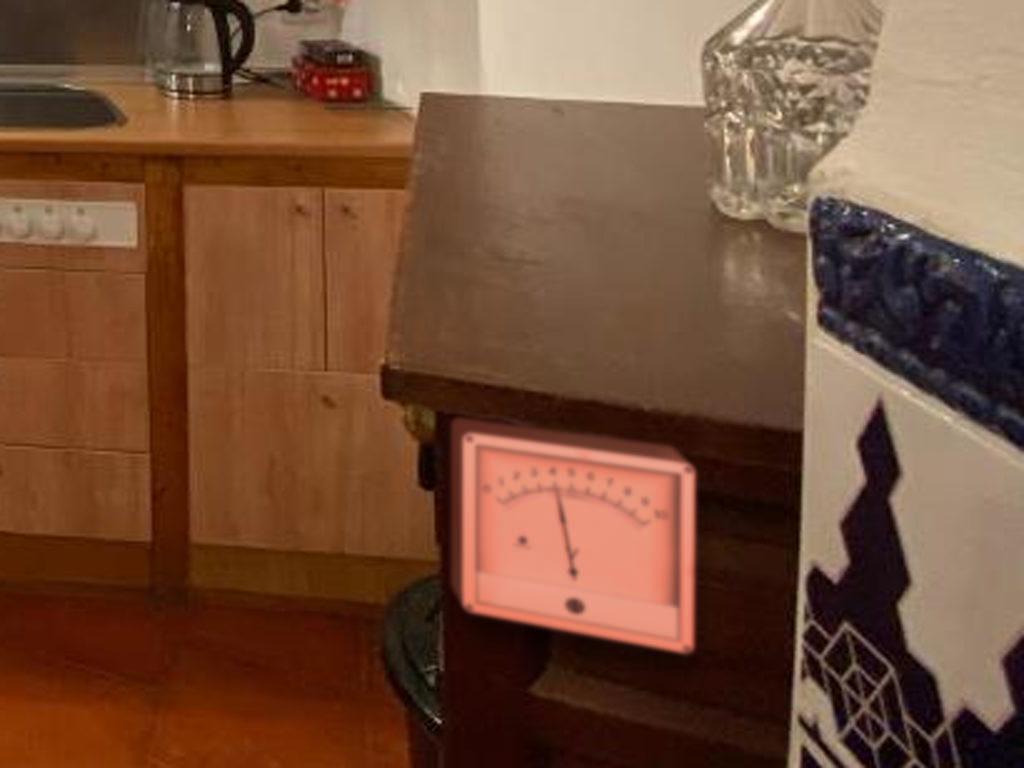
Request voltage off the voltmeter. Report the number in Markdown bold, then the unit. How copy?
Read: **4** V
